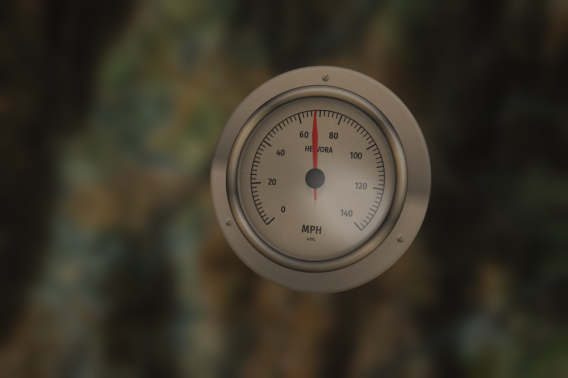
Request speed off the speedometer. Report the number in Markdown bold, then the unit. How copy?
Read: **68** mph
